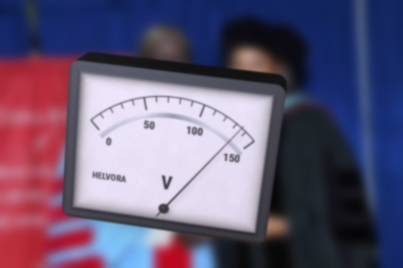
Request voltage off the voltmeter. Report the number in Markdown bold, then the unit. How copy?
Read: **135** V
